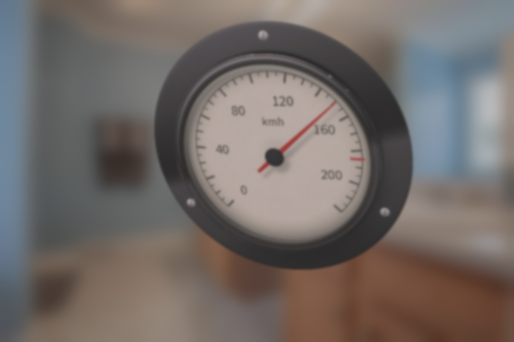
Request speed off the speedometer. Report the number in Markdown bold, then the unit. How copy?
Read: **150** km/h
